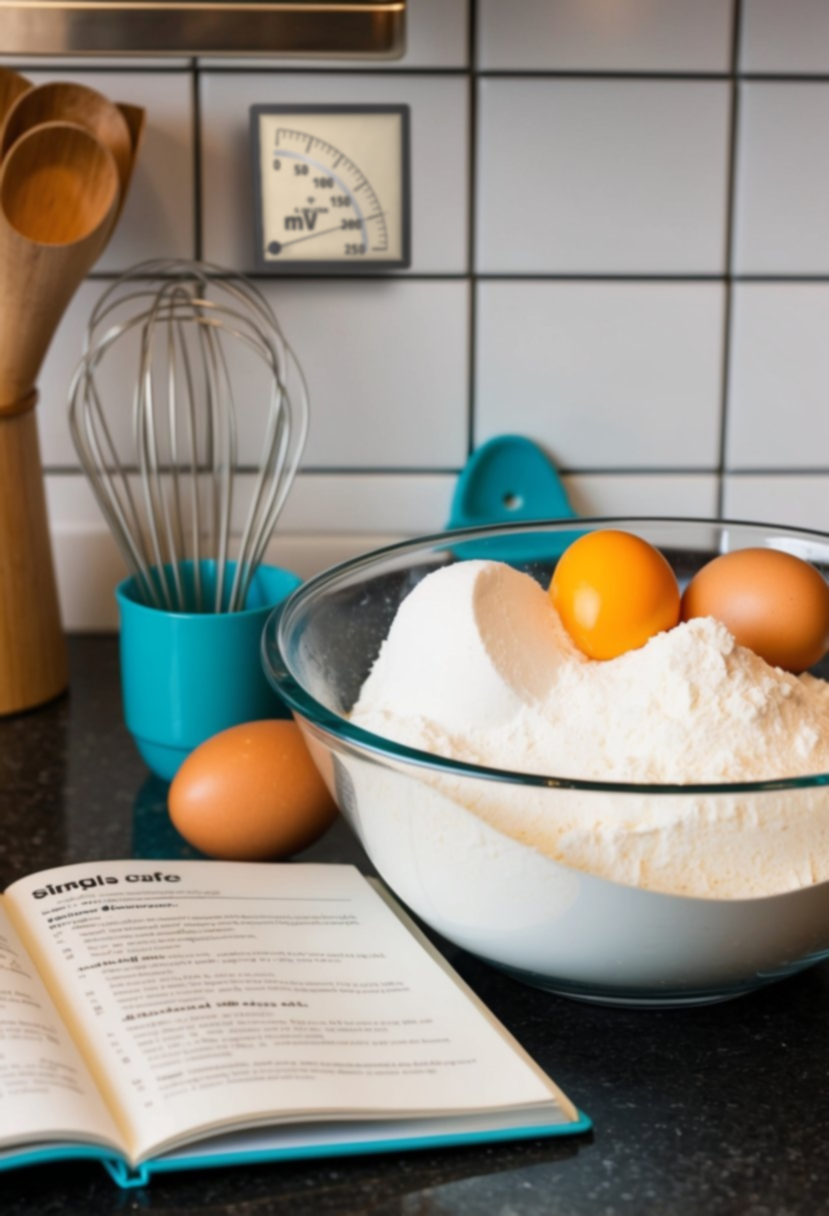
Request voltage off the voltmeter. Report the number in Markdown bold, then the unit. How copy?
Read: **200** mV
